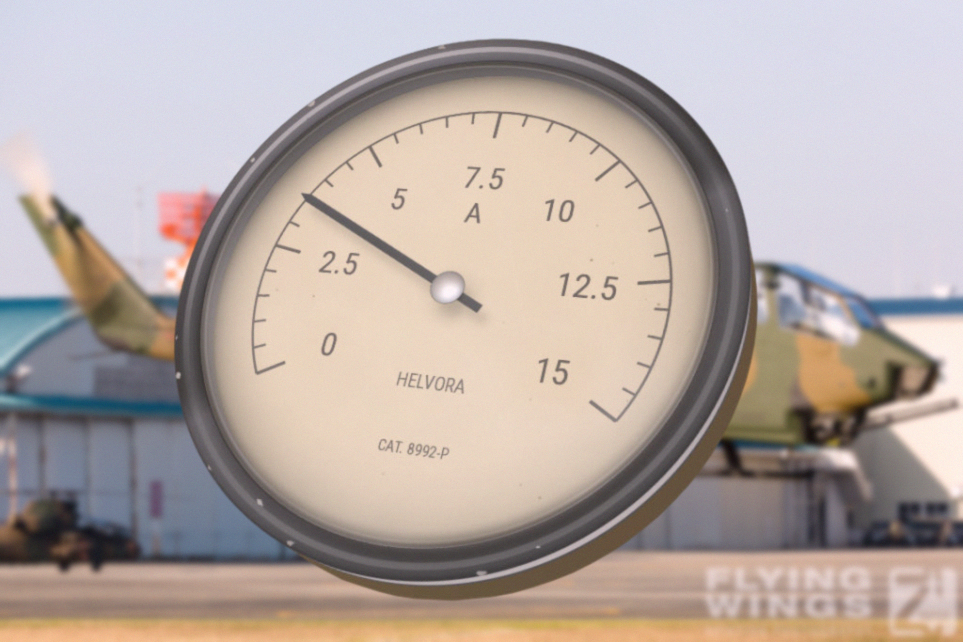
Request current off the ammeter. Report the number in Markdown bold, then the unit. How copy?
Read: **3.5** A
